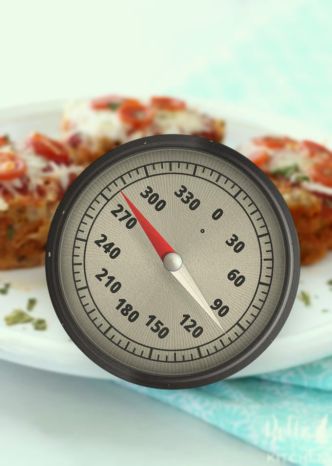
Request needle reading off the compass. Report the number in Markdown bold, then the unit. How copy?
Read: **280** °
